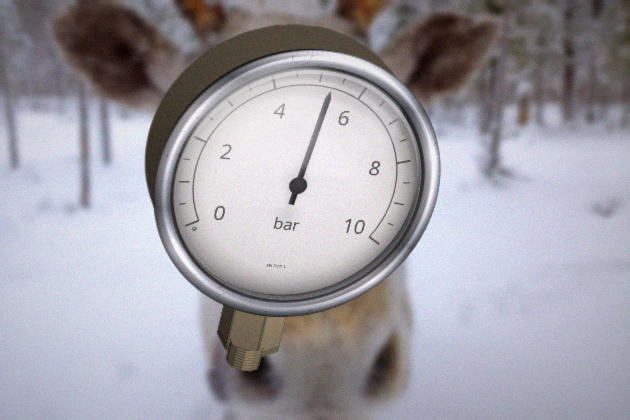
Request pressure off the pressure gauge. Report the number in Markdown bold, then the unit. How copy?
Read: **5.25** bar
